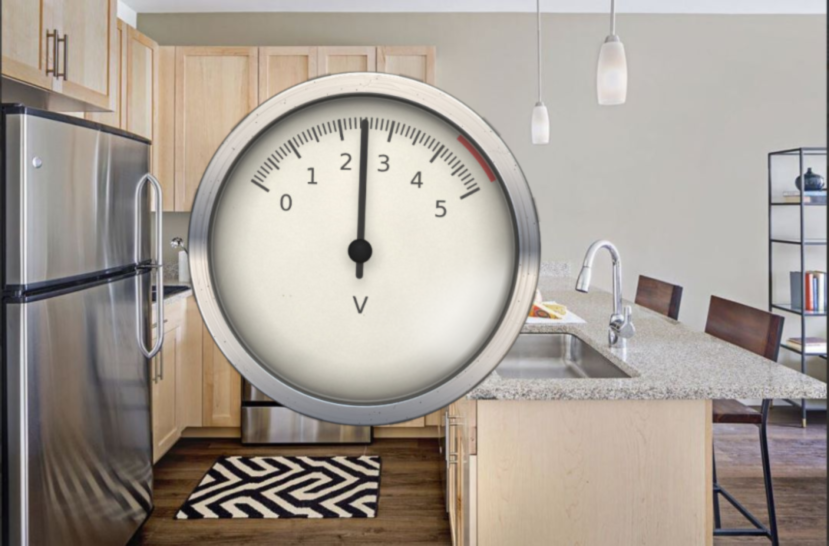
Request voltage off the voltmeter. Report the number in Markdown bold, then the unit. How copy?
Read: **2.5** V
